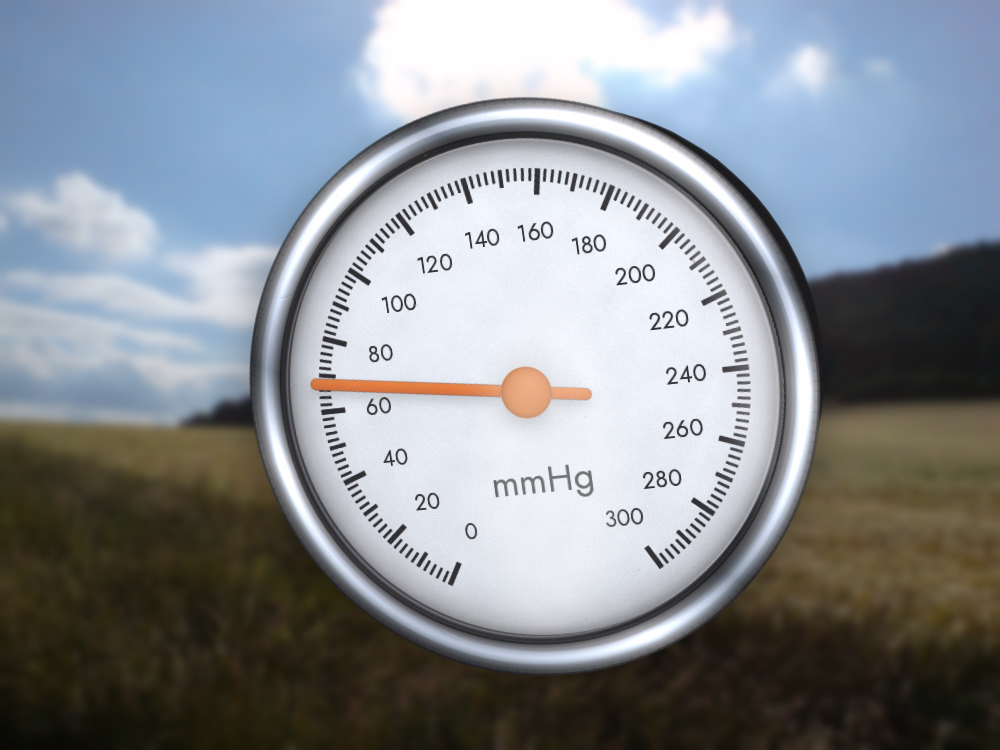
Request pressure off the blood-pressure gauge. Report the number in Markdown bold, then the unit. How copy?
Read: **68** mmHg
